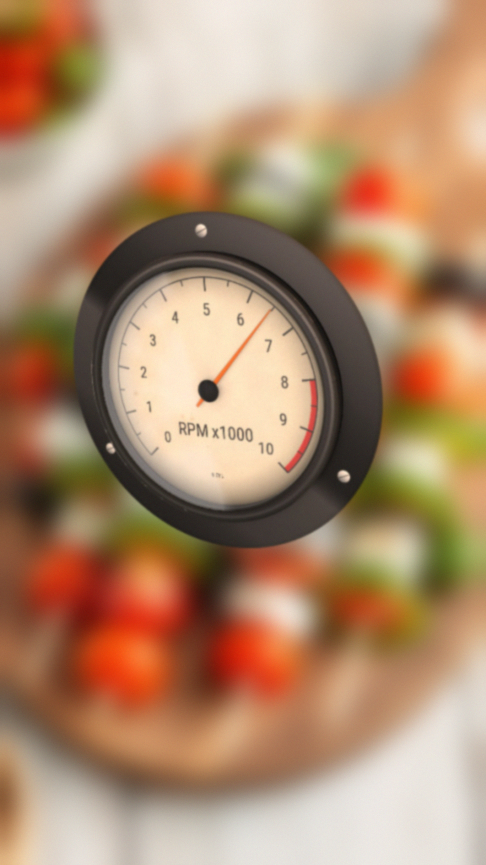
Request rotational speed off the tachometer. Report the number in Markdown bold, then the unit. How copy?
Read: **6500** rpm
